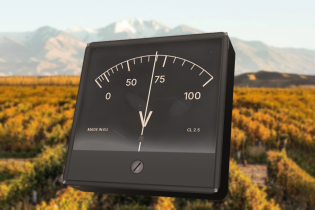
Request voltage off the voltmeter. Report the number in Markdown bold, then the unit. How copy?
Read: **70** V
